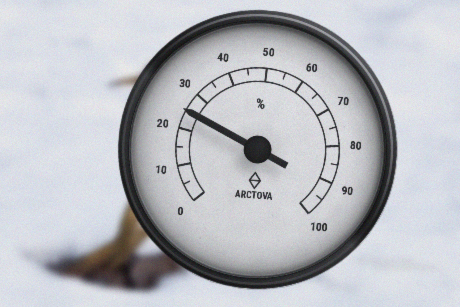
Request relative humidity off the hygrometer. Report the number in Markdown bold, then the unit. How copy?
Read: **25** %
